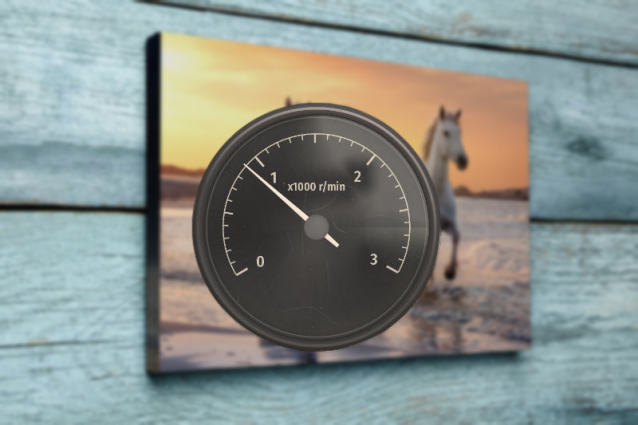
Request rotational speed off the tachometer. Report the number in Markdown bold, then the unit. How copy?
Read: **900** rpm
